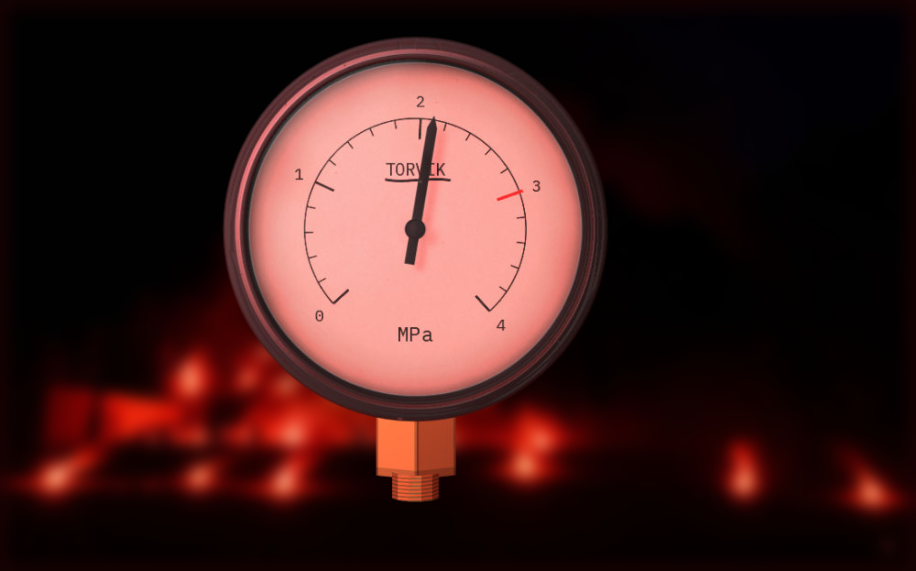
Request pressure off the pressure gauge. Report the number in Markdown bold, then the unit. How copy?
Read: **2.1** MPa
